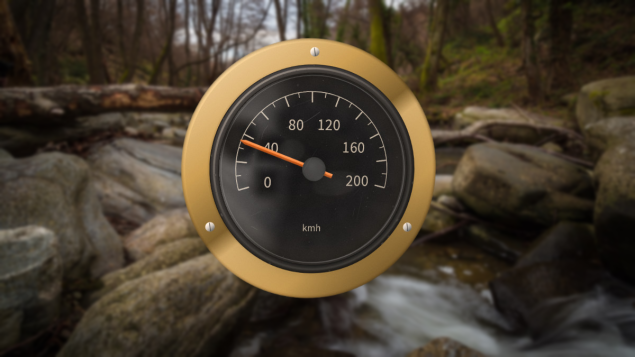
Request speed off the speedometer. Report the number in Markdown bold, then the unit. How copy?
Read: **35** km/h
